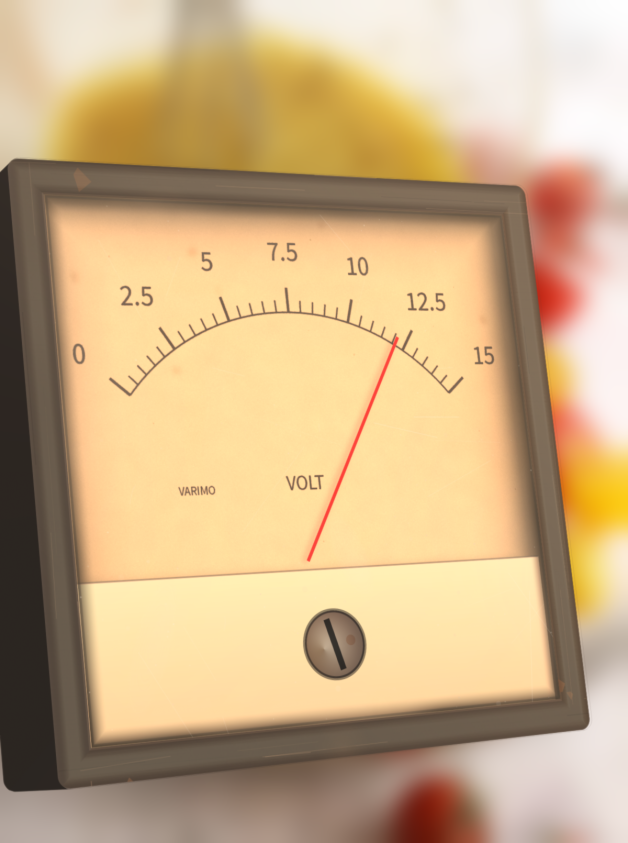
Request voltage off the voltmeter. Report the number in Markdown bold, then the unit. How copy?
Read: **12** V
